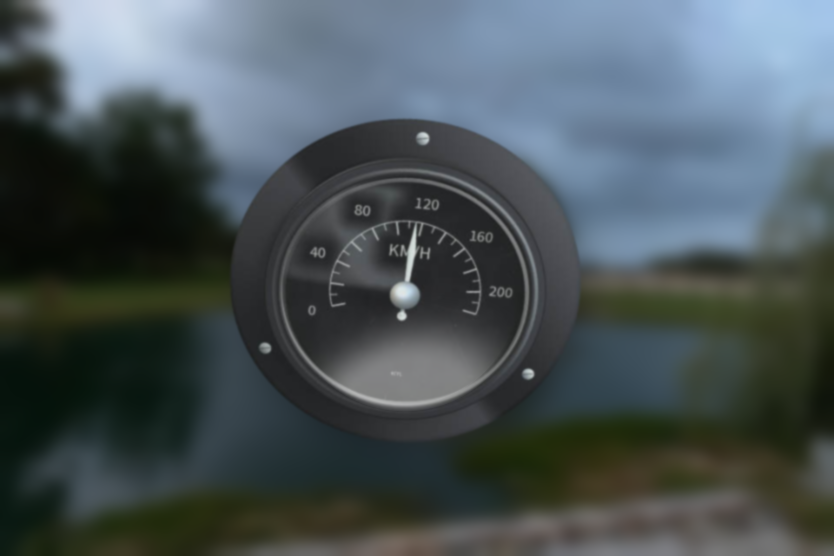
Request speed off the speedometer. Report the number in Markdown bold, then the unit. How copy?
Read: **115** km/h
